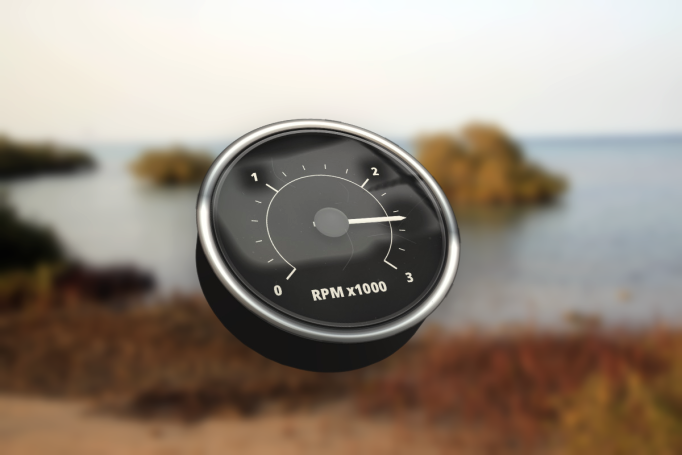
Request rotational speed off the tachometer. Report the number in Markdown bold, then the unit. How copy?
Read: **2500** rpm
